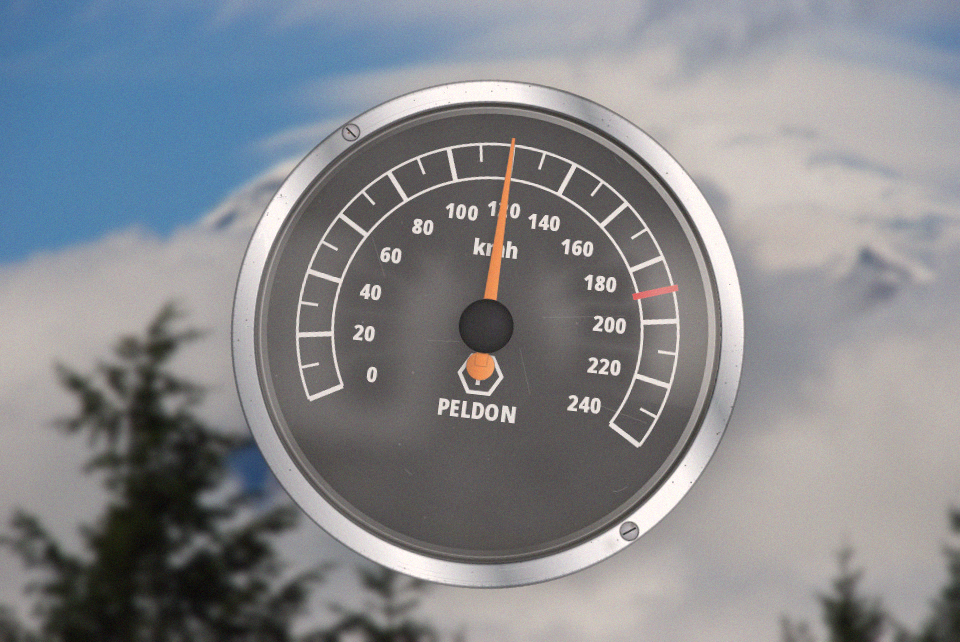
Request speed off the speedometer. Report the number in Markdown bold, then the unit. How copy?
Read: **120** km/h
